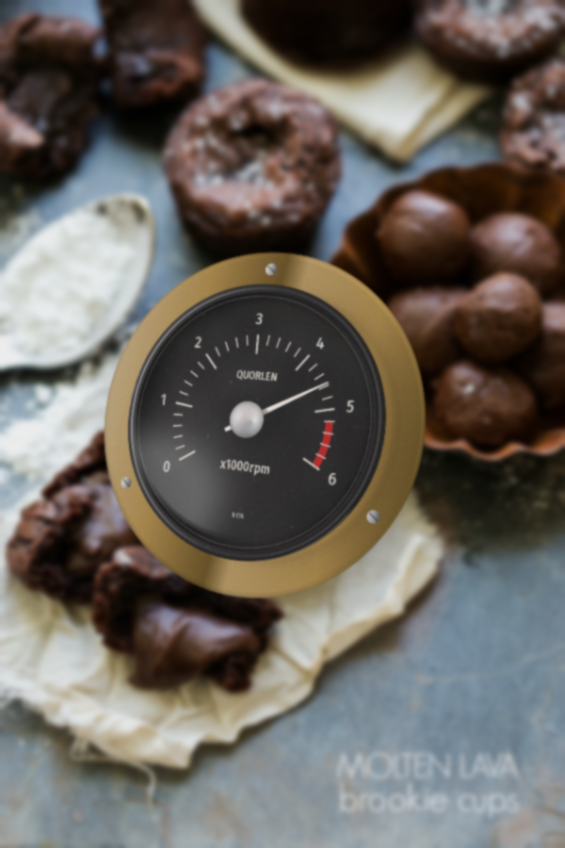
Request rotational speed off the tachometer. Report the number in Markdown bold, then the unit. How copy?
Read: **4600** rpm
